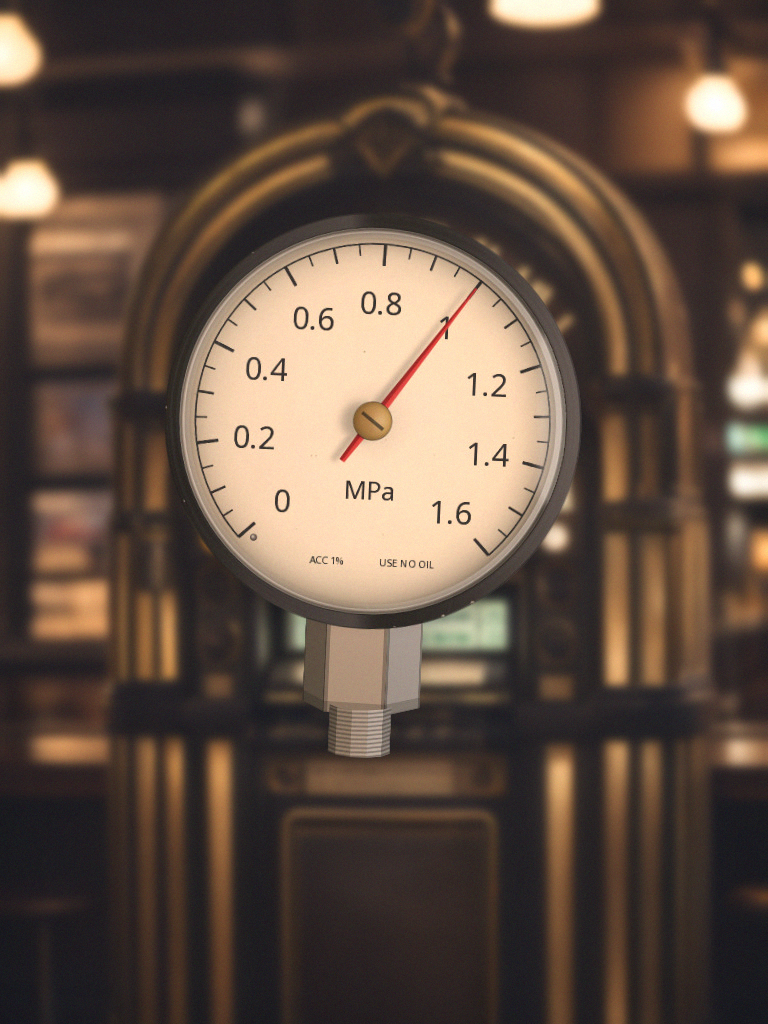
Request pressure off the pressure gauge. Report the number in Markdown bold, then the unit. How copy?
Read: **1** MPa
